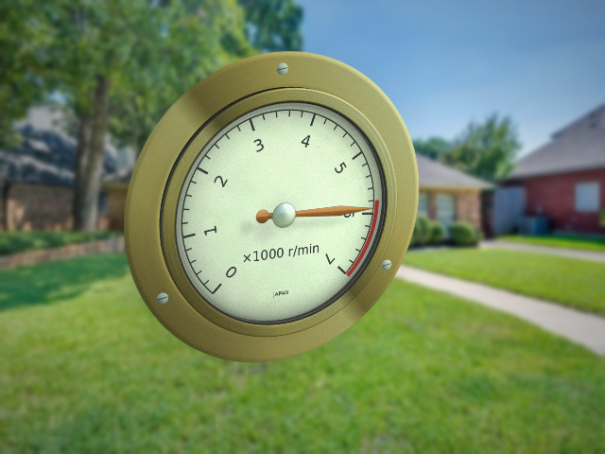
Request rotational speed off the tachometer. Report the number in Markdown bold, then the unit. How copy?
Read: **5900** rpm
